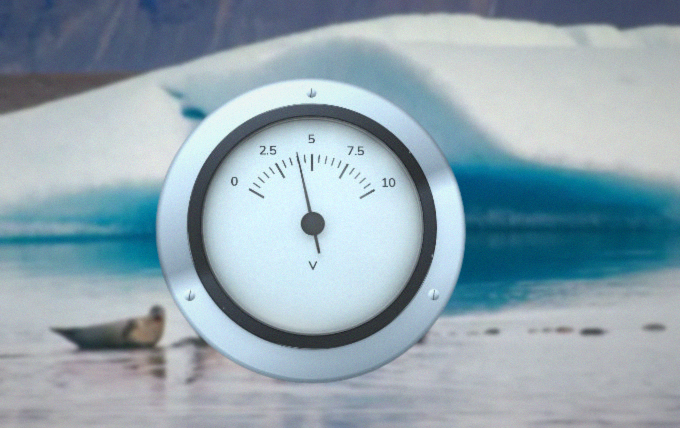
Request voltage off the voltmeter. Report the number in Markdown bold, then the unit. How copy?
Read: **4** V
